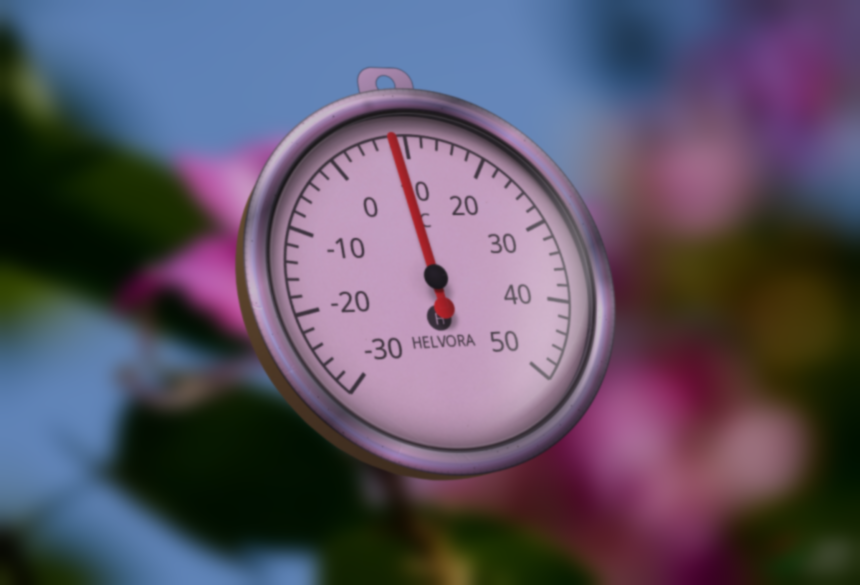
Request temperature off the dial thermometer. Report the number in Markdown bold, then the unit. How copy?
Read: **8** °C
